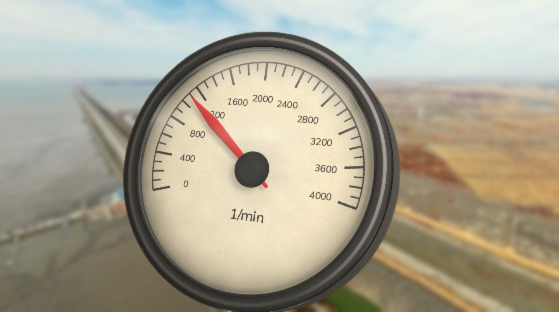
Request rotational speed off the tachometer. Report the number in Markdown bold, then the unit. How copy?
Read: **1100** rpm
